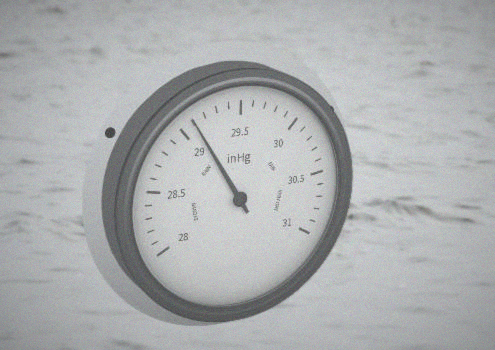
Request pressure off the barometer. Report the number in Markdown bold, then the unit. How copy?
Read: **29.1** inHg
